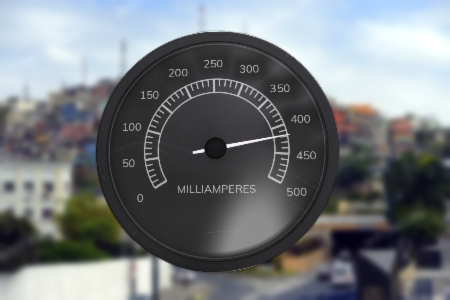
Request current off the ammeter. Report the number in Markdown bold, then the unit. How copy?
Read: **420** mA
